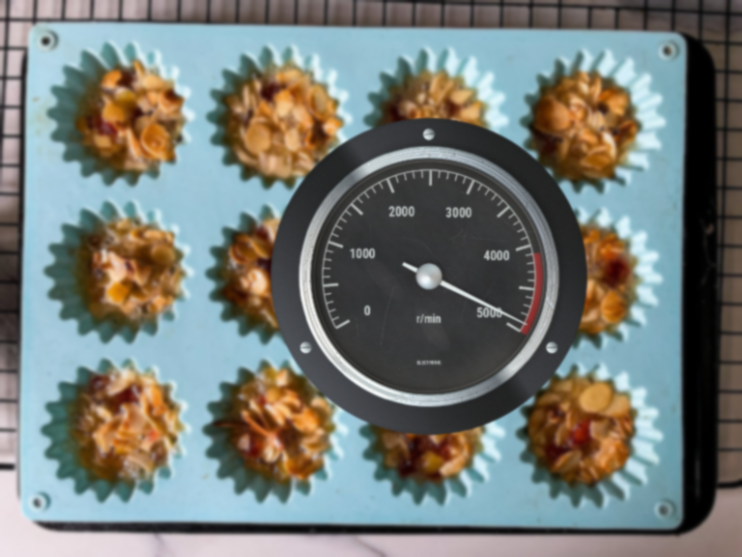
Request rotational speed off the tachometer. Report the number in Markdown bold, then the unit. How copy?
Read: **4900** rpm
